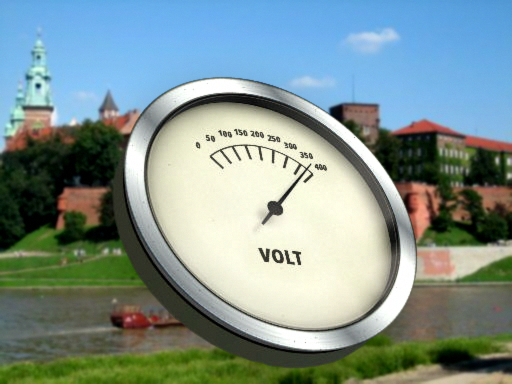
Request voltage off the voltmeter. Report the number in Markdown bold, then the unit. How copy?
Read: **375** V
